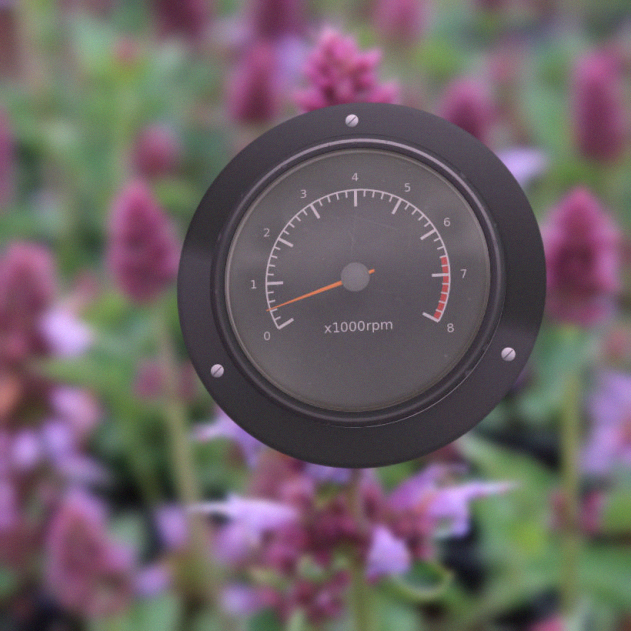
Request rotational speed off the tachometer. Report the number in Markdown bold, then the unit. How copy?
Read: **400** rpm
